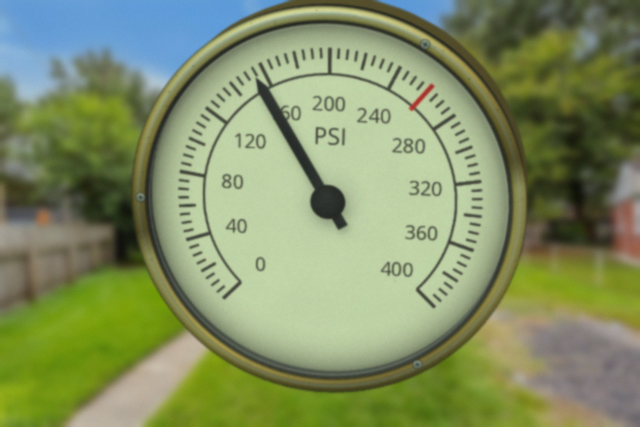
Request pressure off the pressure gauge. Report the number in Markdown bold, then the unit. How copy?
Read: **155** psi
